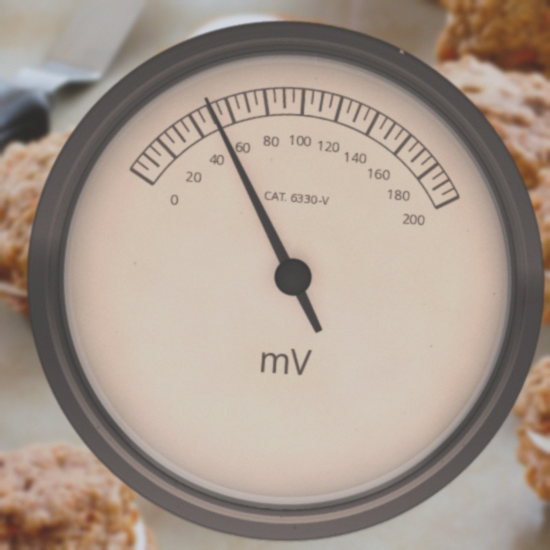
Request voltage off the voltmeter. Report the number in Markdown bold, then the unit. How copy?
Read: **50** mV
